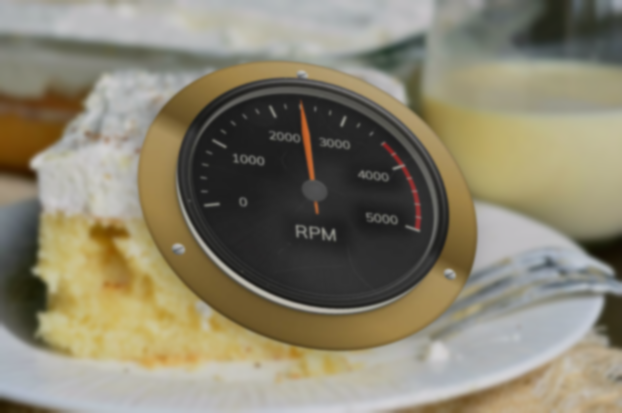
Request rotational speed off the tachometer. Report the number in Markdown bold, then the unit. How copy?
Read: **2400** rpm
